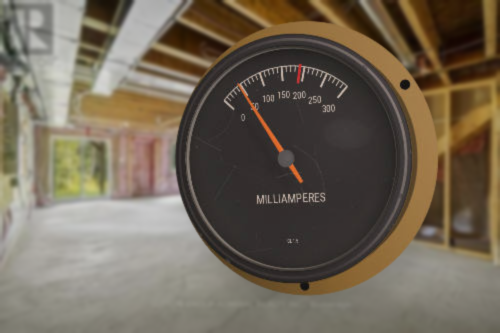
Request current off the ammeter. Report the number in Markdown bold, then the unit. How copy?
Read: **50** mA
